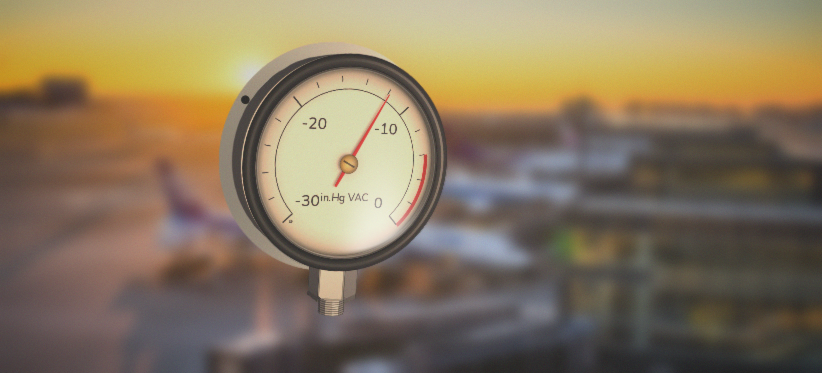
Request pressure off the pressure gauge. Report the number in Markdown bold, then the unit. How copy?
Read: **-12** inHg
